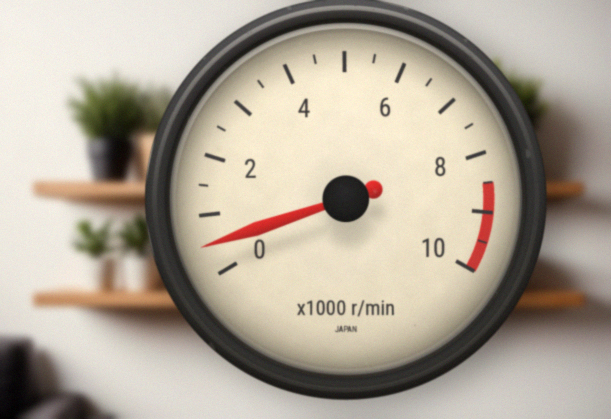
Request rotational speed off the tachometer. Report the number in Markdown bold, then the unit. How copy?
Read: **500** rpm
